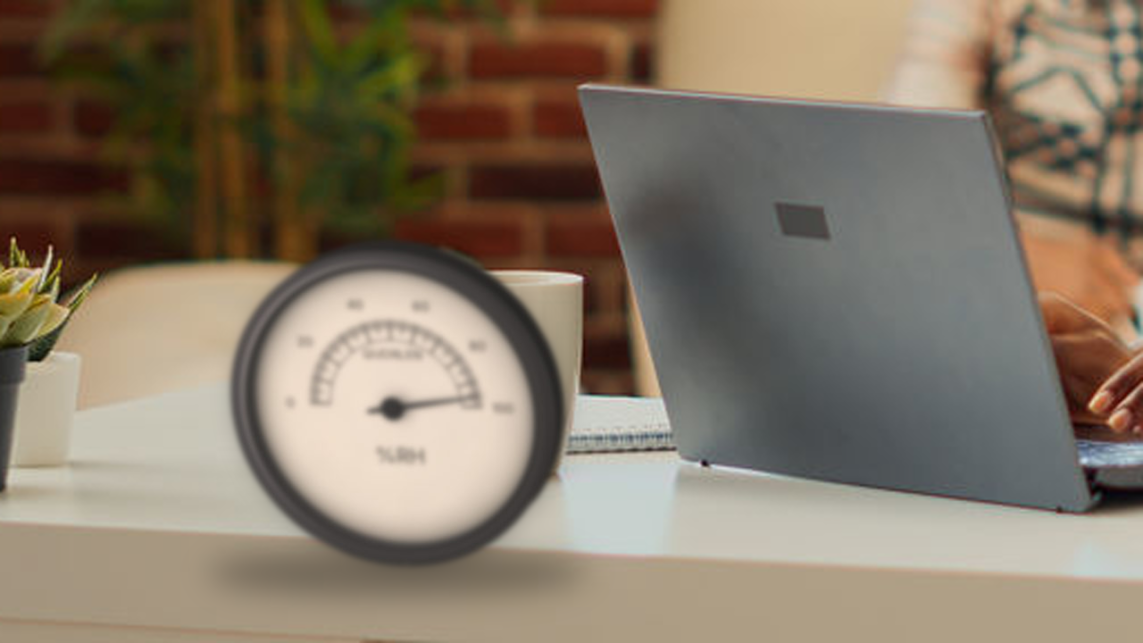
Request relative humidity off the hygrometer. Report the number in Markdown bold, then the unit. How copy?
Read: **95** %
